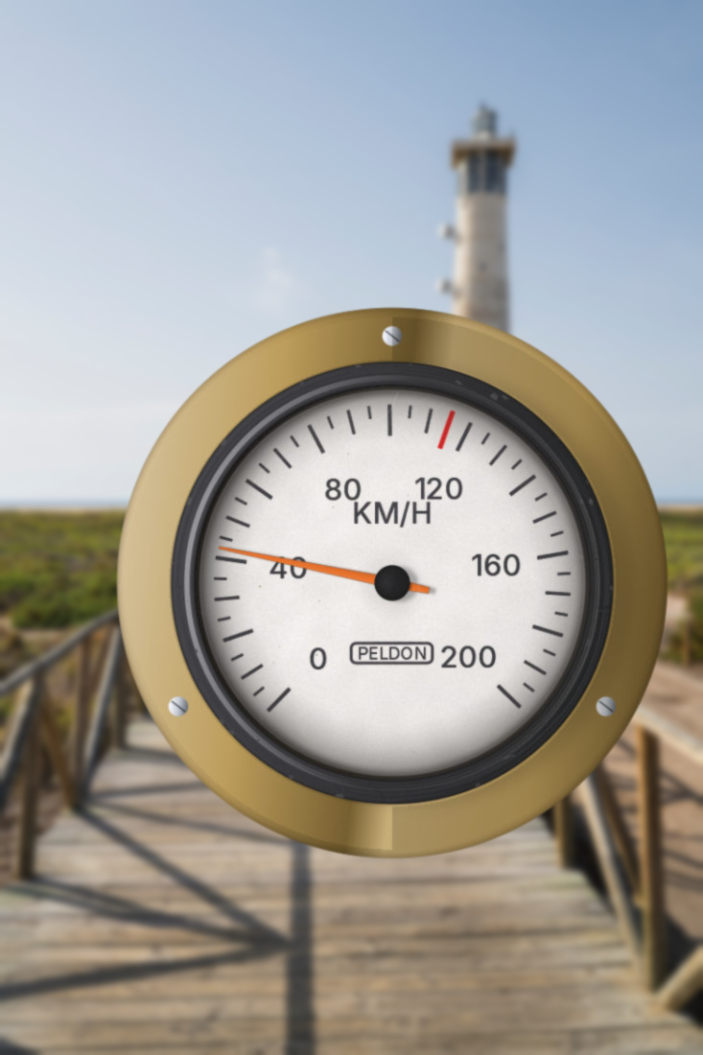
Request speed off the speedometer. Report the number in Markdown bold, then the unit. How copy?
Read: **42.5** km/h
